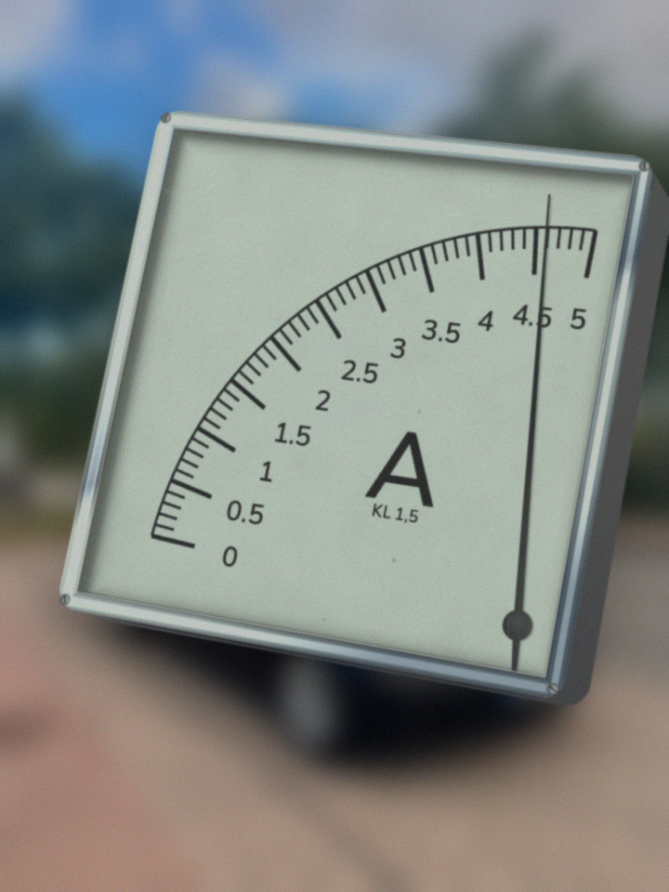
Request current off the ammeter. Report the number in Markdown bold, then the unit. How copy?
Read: **4.6** A
